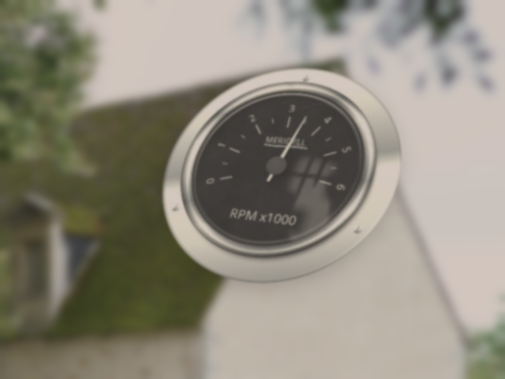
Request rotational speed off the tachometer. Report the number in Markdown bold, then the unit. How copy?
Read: **3500** rpm
